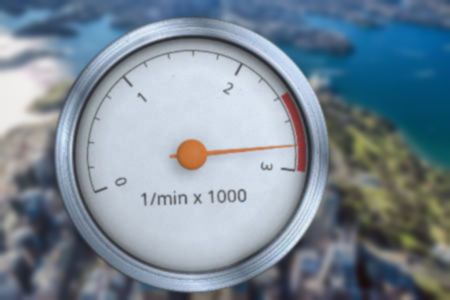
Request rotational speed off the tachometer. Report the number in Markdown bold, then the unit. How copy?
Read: **2800** rpm
